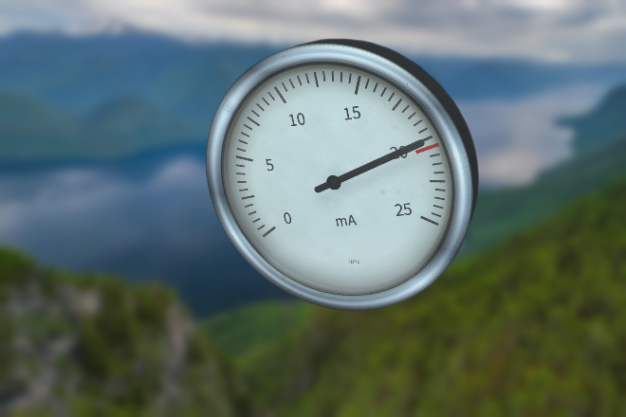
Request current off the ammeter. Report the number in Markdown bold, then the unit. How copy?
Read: **20** mA
